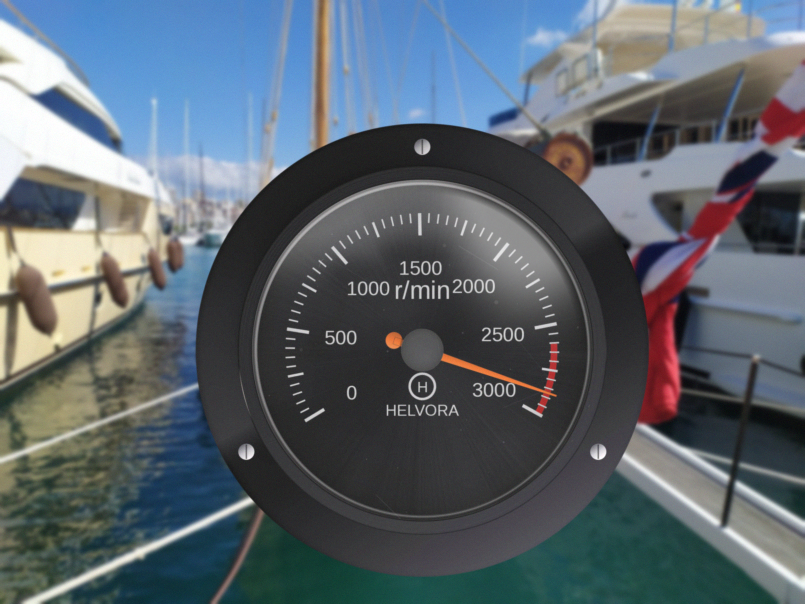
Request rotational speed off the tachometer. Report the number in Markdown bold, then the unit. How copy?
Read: **2875** rpm
